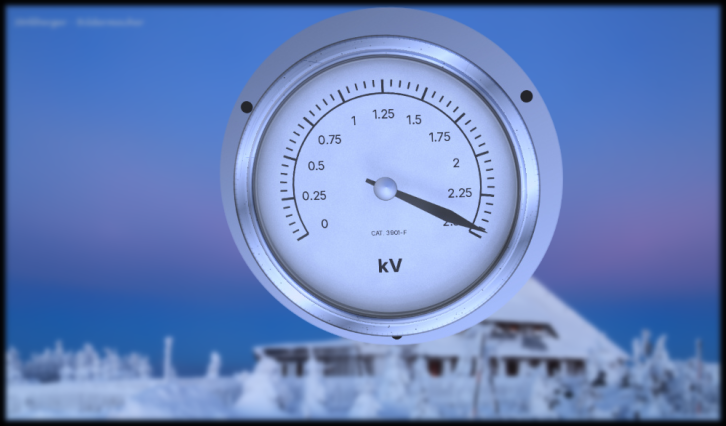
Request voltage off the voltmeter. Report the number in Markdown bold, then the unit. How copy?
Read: **2.45** kV
